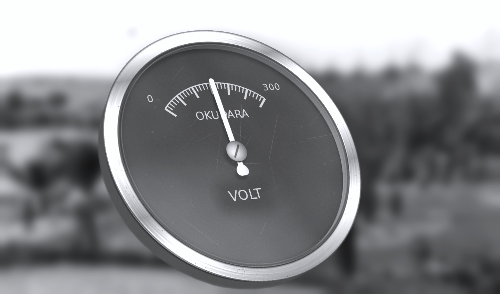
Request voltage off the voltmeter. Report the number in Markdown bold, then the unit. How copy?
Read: **150** V
